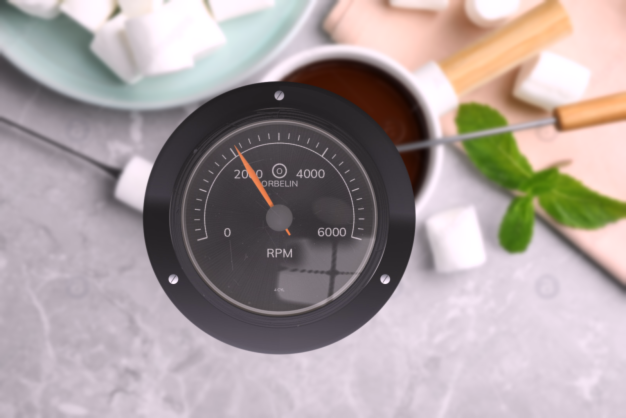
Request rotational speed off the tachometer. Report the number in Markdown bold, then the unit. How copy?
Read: **2100** rpm
